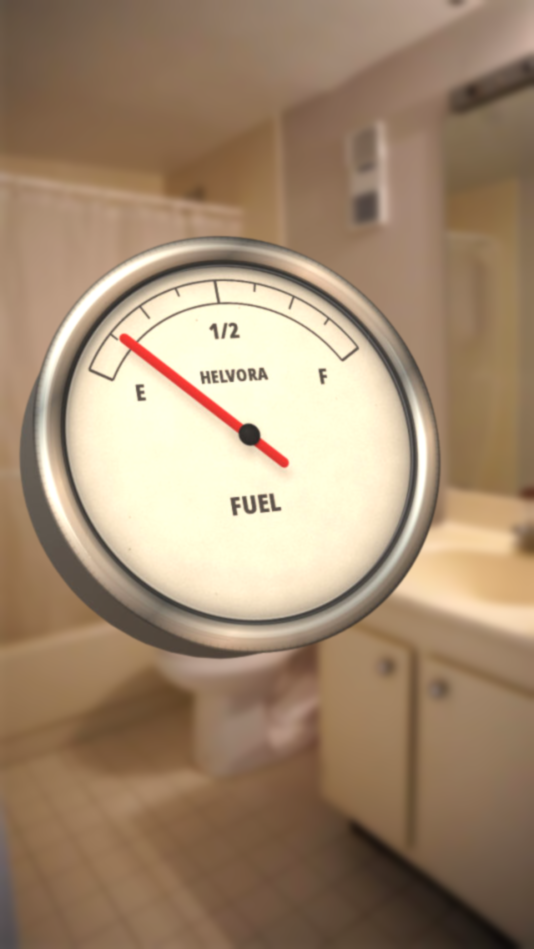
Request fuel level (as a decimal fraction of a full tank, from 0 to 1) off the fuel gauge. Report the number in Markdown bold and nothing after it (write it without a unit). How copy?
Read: **0.125**
